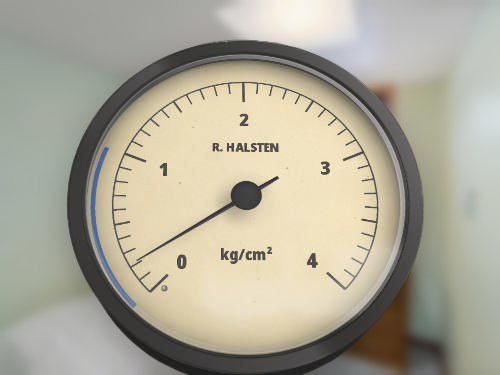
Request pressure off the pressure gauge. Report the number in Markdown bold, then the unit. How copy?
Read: **0.2** kg/cm²
